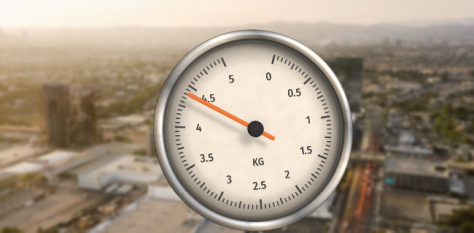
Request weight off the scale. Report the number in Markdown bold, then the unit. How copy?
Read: **4.4** kg
